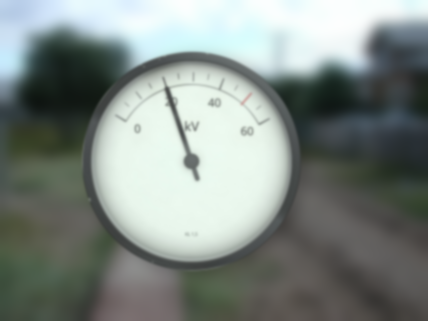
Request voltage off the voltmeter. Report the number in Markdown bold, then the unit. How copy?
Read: **20** kV
